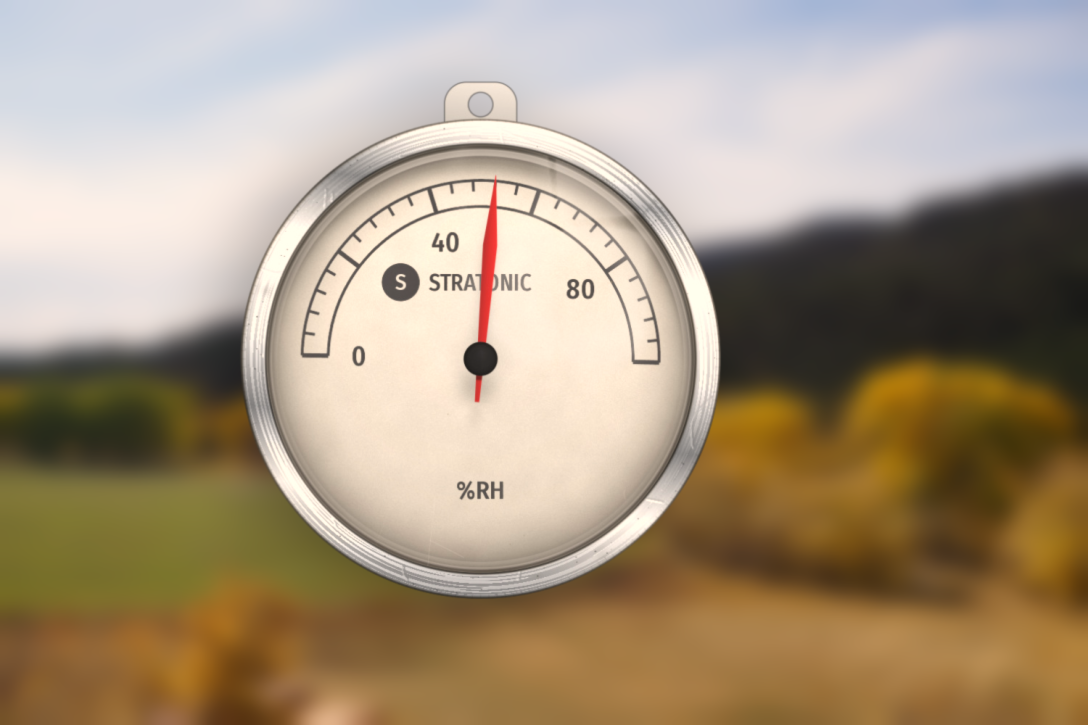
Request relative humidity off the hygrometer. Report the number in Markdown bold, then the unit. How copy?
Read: **52** %
